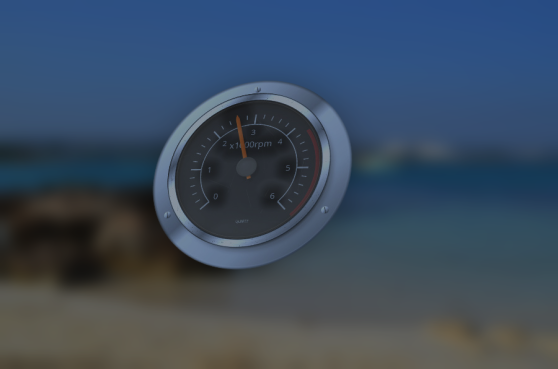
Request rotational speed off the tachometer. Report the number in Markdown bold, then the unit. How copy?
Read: **2600** rpm
